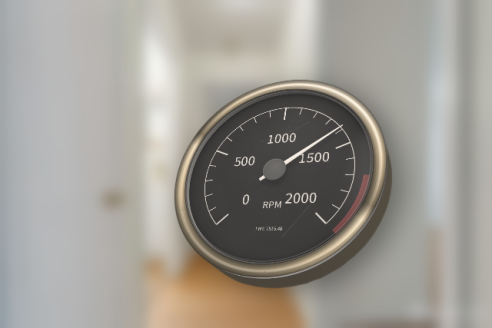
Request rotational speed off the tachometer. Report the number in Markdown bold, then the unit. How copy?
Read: **1400** rpm
